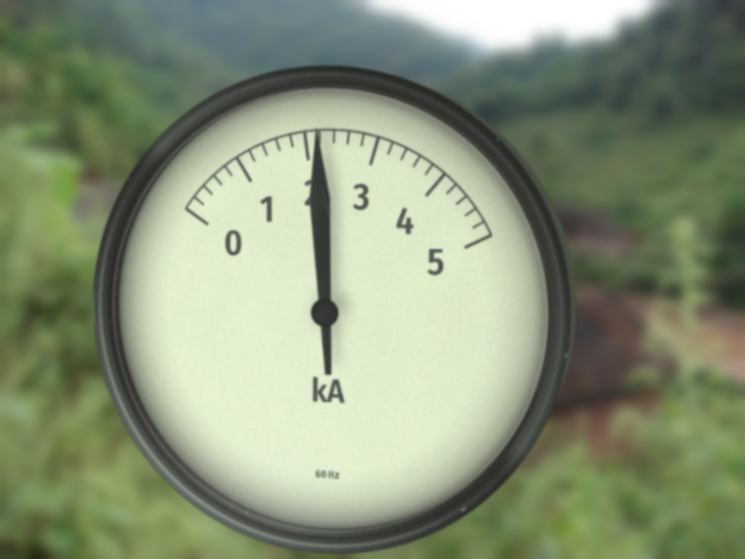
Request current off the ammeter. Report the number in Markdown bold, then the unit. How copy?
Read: **2.2** kA
